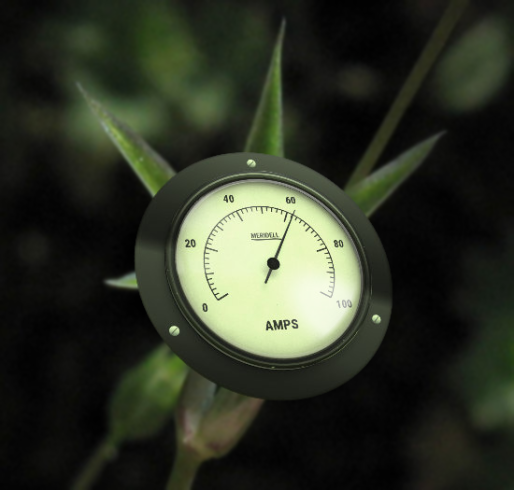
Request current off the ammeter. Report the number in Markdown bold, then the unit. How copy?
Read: **62** A
